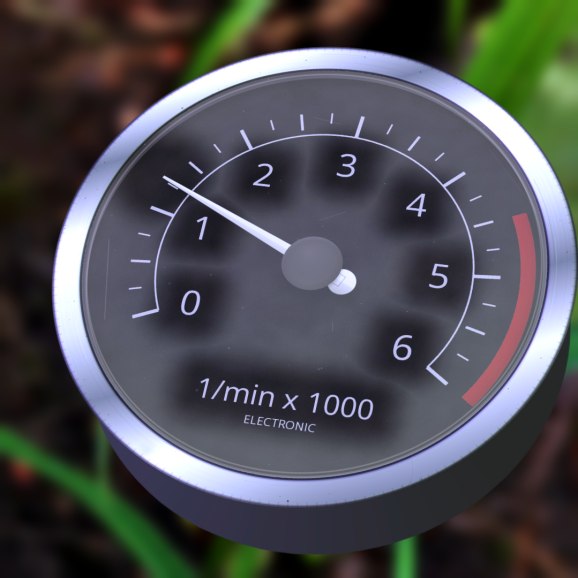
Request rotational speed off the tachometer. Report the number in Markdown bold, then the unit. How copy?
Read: **1250** rpm
